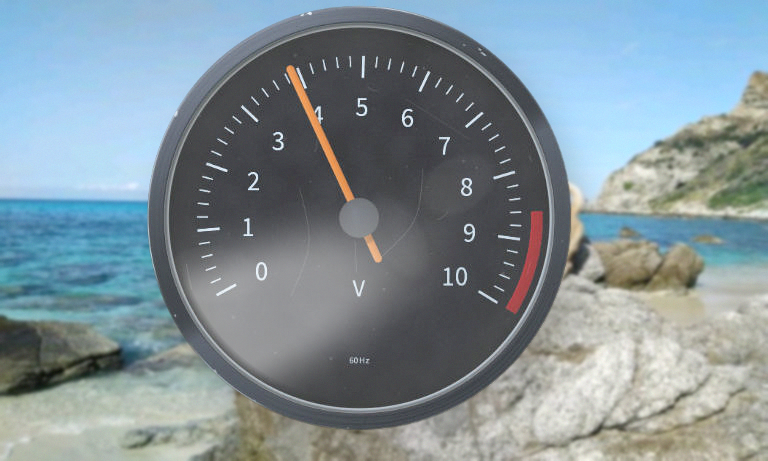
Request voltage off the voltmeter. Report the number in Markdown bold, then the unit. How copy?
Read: **3.9** V
